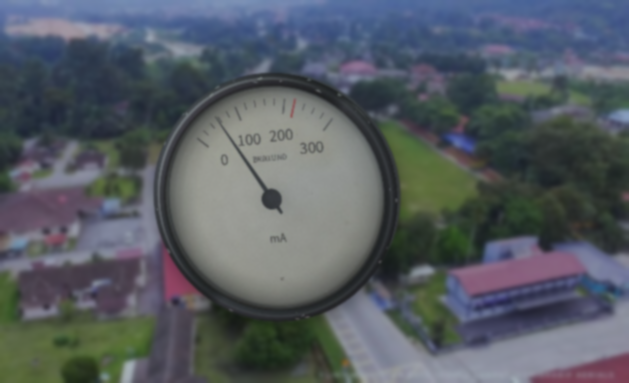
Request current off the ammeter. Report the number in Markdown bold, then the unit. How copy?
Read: **60** mA
